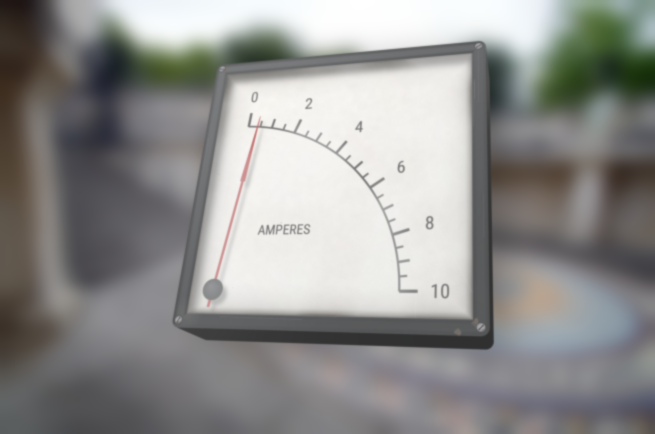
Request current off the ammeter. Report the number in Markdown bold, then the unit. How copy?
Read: **0.5** A
